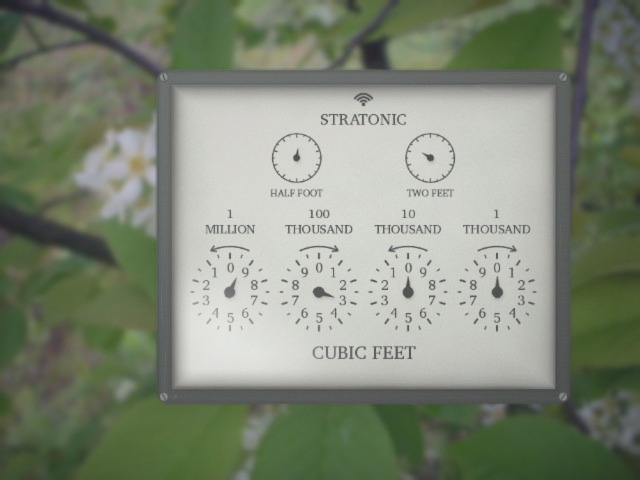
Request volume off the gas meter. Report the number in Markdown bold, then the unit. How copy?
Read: **930000** ft³
